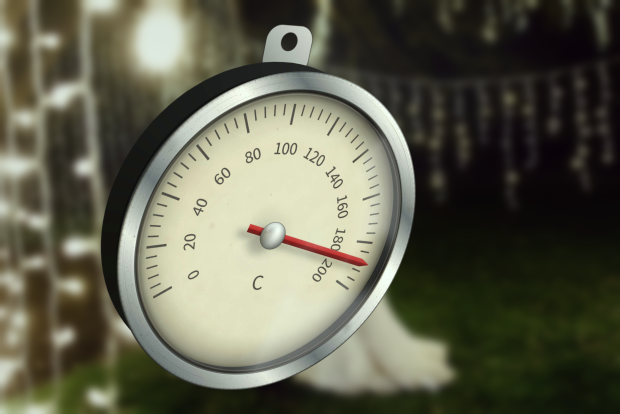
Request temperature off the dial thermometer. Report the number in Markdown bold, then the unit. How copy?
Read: **188** °C
